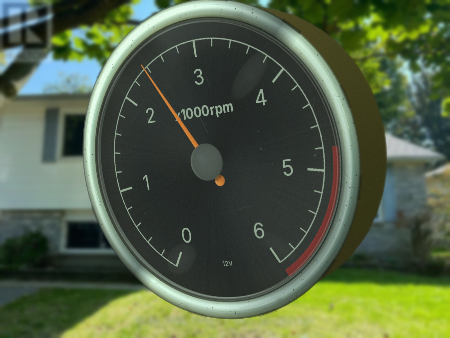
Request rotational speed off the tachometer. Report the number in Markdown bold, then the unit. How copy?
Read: **2400** rpm
